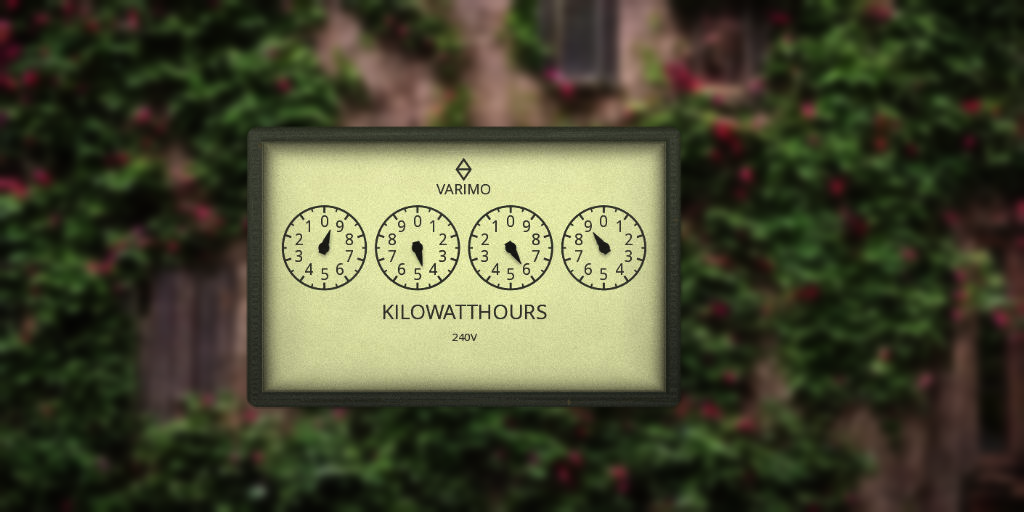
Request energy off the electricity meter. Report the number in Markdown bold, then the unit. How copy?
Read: **9459** kWh
